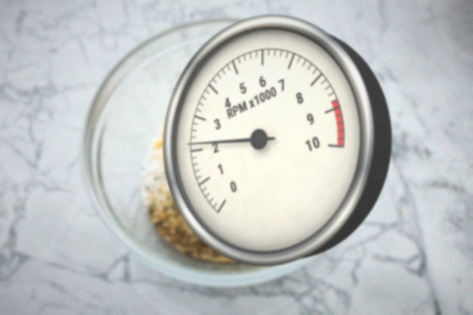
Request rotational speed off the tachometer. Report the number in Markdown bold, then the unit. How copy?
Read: **2200** rpm
